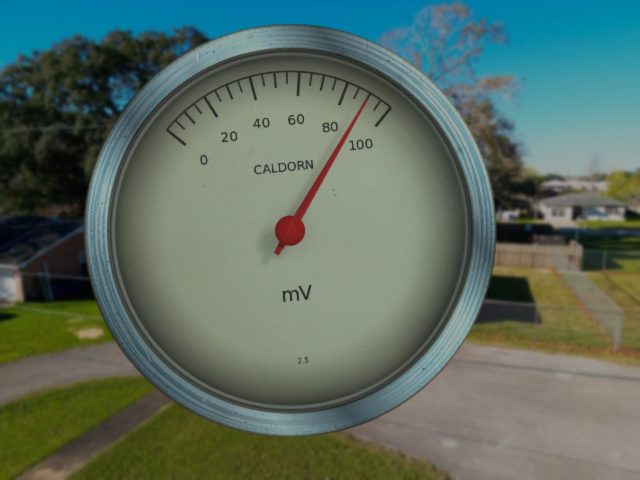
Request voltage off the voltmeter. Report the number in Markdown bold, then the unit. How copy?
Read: **90** mV
